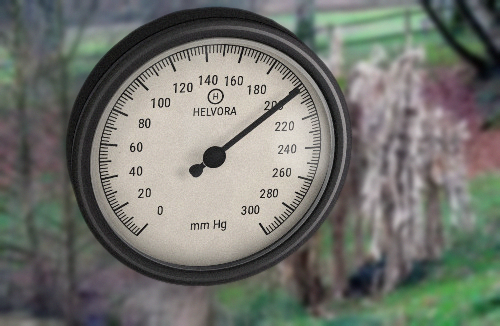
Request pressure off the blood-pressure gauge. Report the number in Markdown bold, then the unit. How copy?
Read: **200** mmHg
